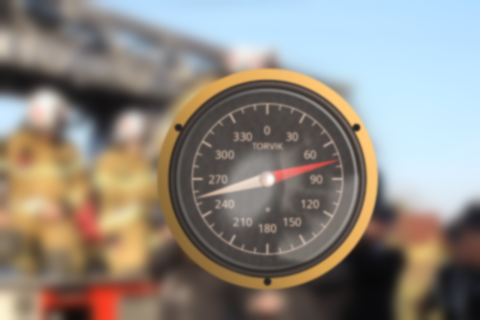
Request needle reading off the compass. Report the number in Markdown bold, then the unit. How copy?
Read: **75** °
